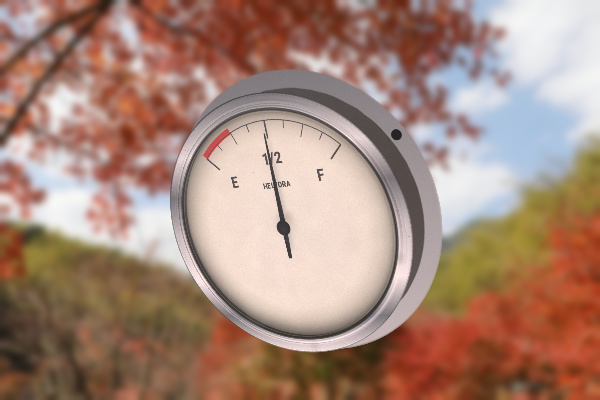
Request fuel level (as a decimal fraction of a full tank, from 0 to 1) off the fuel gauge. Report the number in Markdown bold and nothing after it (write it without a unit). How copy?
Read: **0.5**
